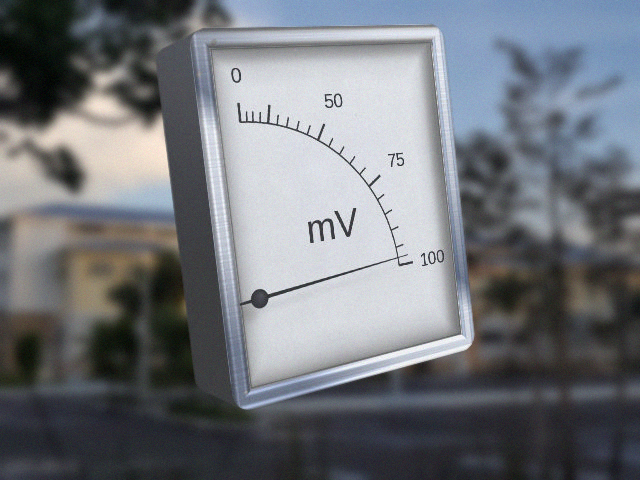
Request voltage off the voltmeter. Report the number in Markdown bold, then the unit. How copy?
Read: **97.5** mV
